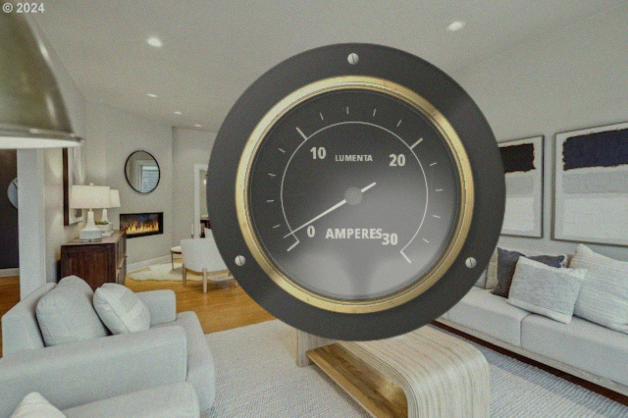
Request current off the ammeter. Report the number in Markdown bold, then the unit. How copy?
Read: **1** A
